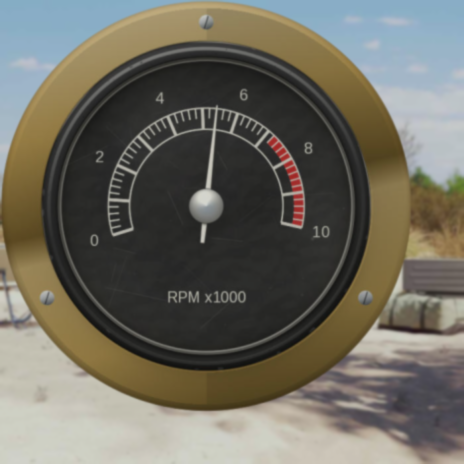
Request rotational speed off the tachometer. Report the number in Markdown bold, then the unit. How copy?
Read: **5400** rpm
